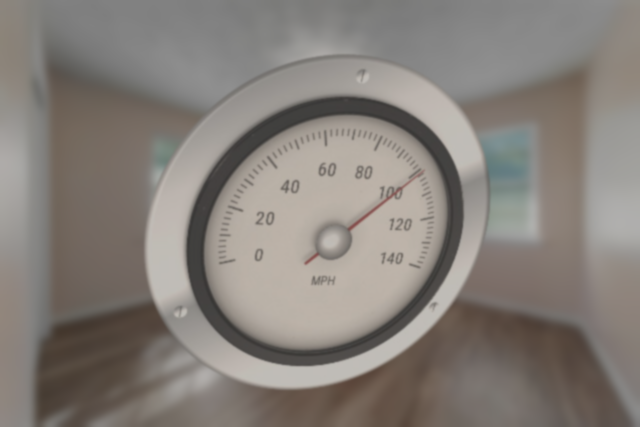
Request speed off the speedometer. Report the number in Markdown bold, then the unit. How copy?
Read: **100** mph
